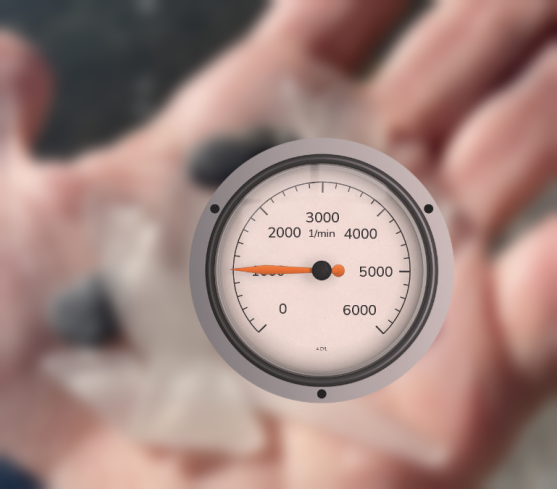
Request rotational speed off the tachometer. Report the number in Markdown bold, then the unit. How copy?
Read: **1000** rpm
